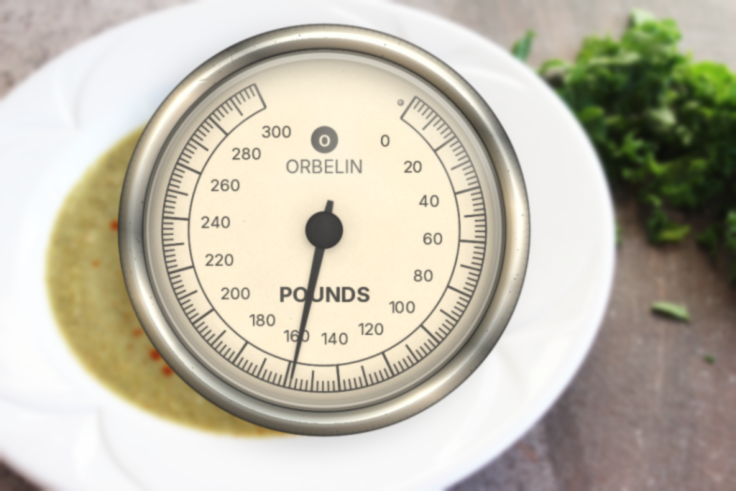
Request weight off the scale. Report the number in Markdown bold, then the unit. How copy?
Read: **158** lb
